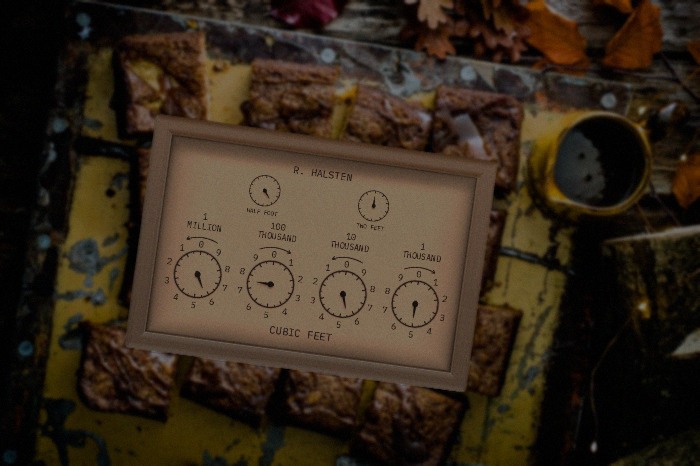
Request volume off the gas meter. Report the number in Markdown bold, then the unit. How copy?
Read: **575500** ft³
